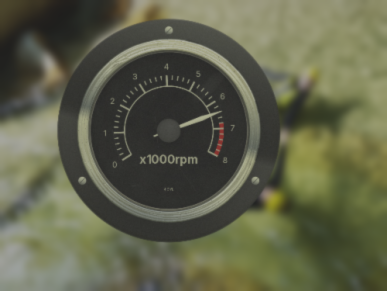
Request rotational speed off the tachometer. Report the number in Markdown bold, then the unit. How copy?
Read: **6400** rpm
